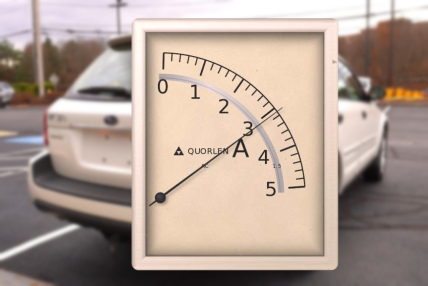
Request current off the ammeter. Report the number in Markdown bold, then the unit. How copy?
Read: **3.1** A
